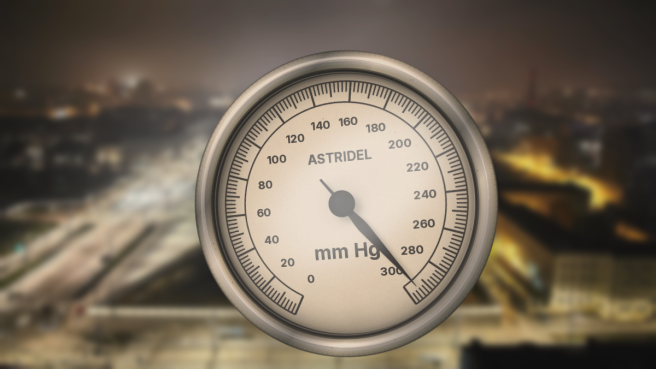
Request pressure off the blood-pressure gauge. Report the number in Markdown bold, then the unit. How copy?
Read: **294** mmHg
